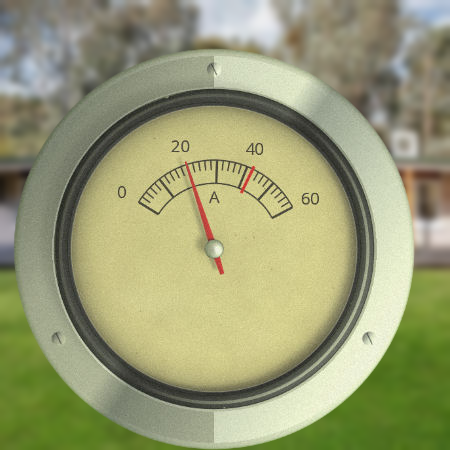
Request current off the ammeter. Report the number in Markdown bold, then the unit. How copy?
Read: **20** A
